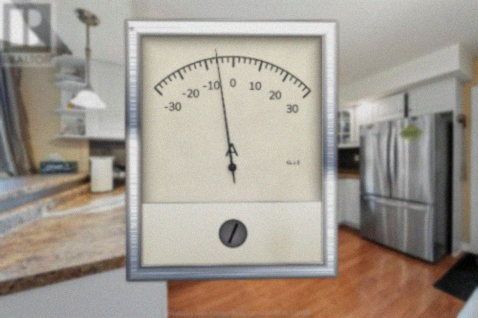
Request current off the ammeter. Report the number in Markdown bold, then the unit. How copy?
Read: **-6** A
